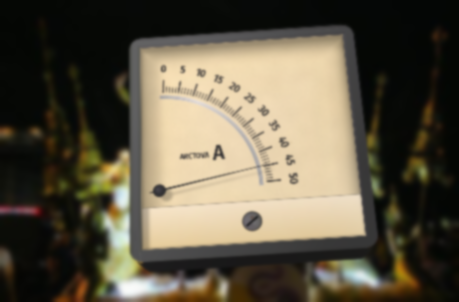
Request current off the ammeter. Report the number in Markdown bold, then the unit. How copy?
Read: **45** A
